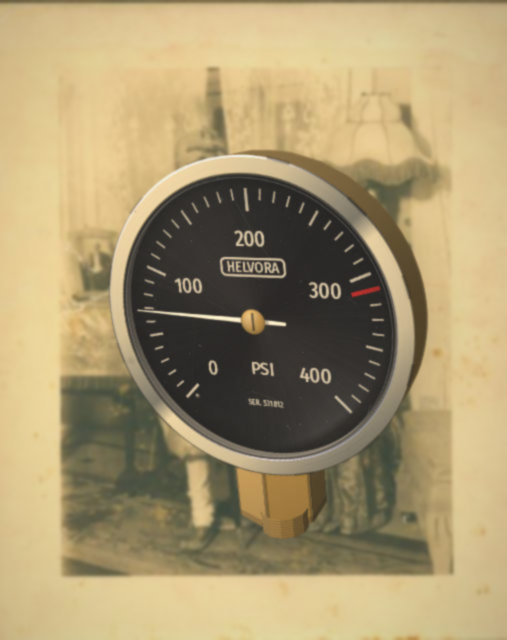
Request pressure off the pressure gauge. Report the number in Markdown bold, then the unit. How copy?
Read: **70** psi
